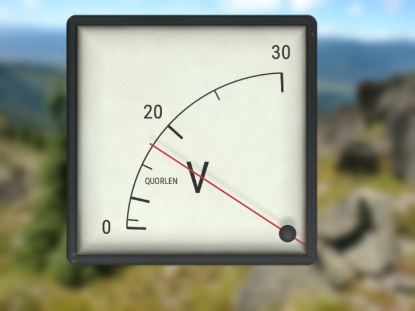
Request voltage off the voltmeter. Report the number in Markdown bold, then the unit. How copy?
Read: **17.5** V
